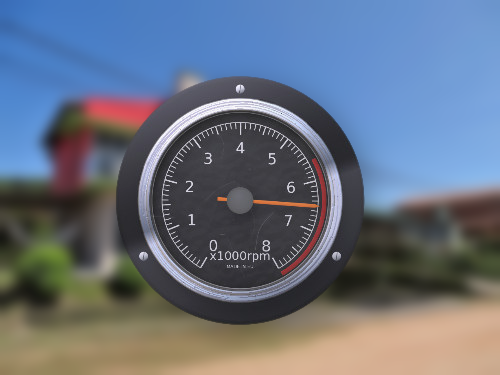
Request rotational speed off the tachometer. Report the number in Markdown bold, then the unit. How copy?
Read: **6500** rpm
